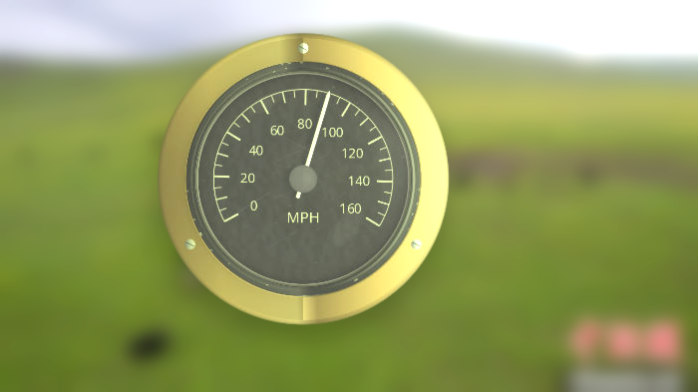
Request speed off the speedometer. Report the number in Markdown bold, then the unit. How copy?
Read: **90** mph
